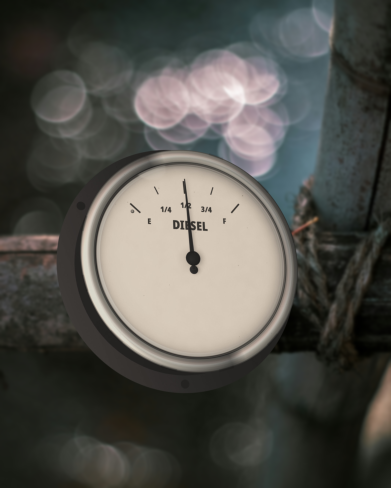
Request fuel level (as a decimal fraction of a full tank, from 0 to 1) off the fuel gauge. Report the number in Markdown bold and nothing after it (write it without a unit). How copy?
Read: **0.5**
